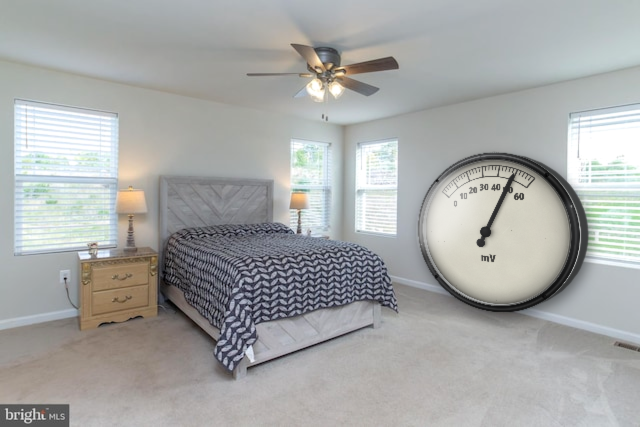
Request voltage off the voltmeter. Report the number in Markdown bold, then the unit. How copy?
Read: **50** mV
